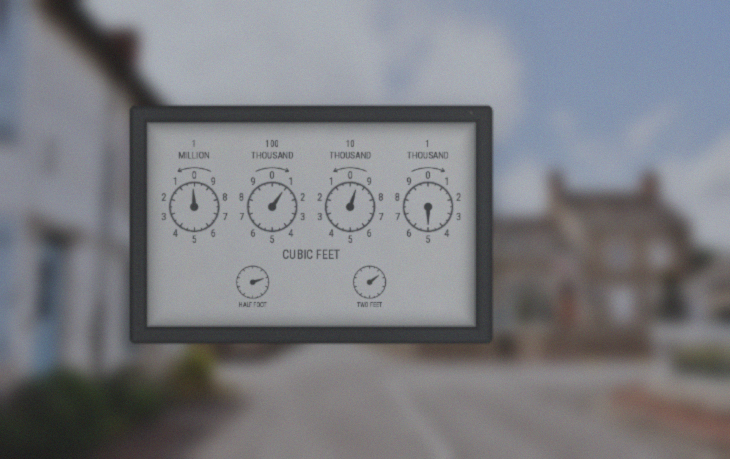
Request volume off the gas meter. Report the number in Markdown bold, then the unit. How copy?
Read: **9500** ft³
